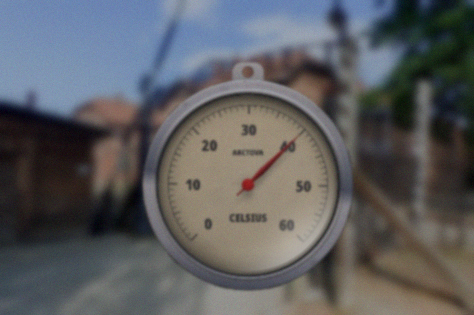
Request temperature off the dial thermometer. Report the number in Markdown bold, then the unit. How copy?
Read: **40** °C
